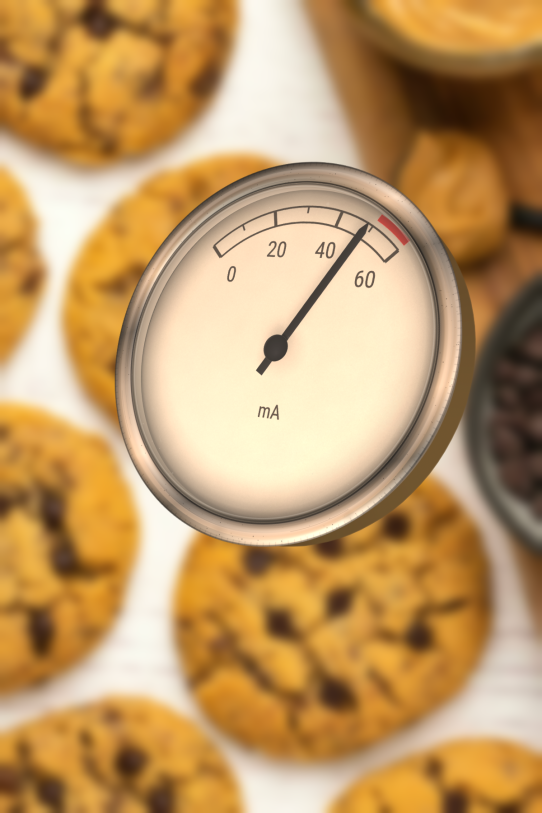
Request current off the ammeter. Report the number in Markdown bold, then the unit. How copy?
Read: **50** mA
